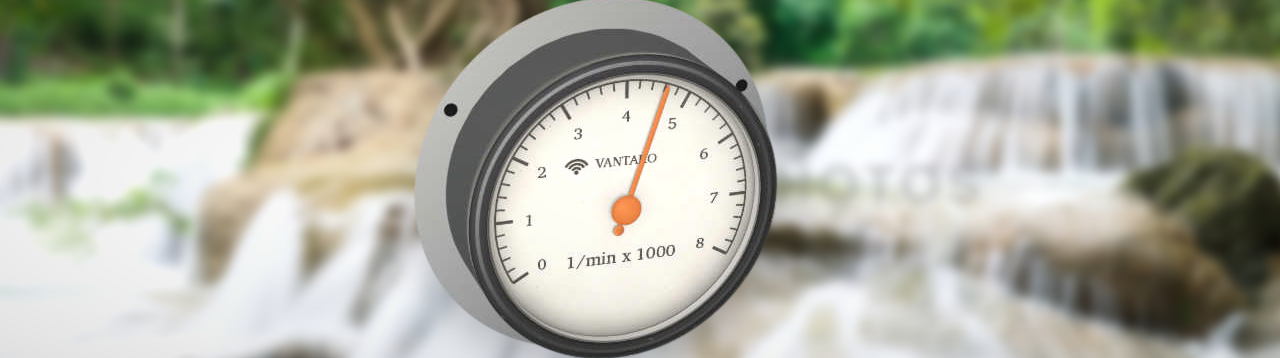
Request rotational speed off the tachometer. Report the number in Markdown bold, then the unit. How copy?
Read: **4600** rpm
